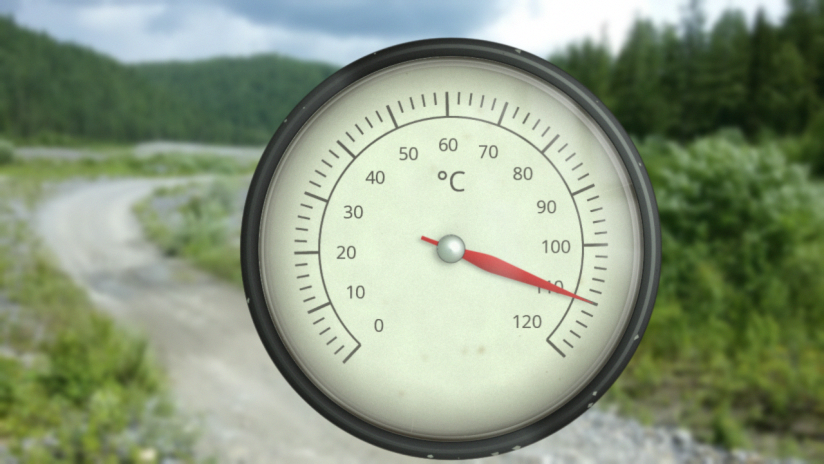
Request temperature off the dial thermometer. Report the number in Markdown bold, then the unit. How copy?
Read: **110** °C
